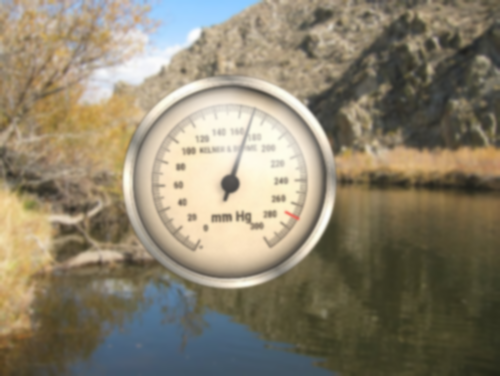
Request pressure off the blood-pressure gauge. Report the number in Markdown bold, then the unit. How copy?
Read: **170** mmHg
